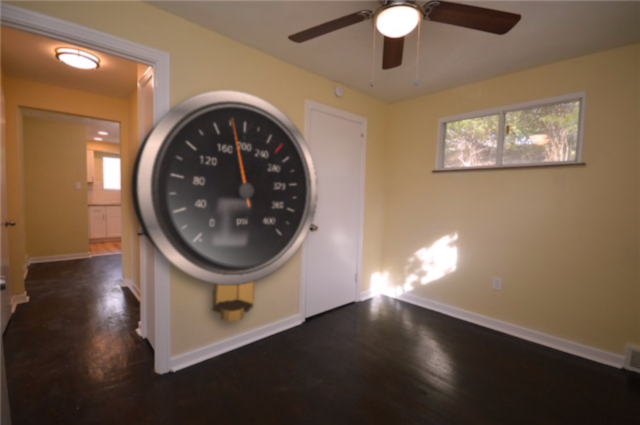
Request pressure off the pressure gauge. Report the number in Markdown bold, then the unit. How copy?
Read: **180** psi
